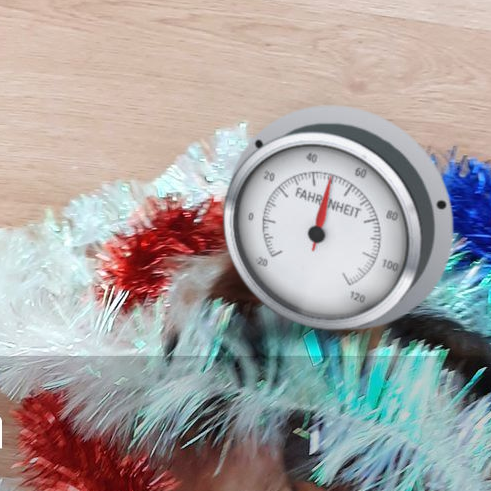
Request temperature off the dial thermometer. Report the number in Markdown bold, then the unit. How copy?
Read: **50** °F
